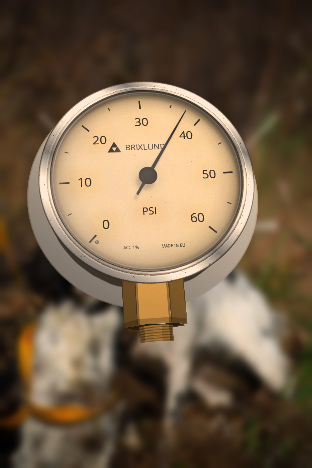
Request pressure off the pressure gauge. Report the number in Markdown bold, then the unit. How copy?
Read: **37.5** psi
